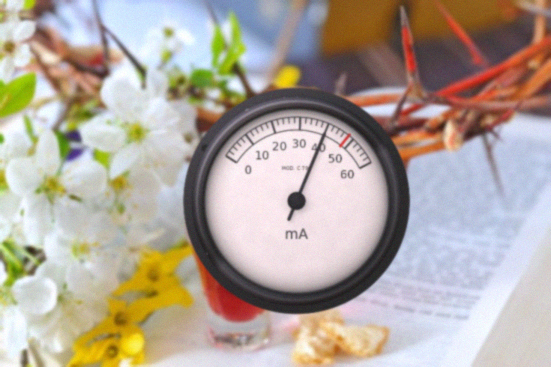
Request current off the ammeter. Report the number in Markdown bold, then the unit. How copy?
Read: **40** mA
